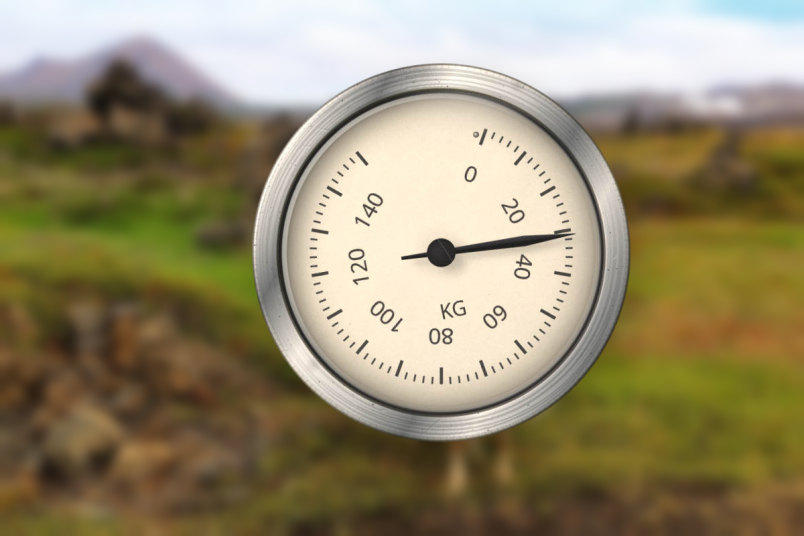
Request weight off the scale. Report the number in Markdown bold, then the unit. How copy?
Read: **31** kg
